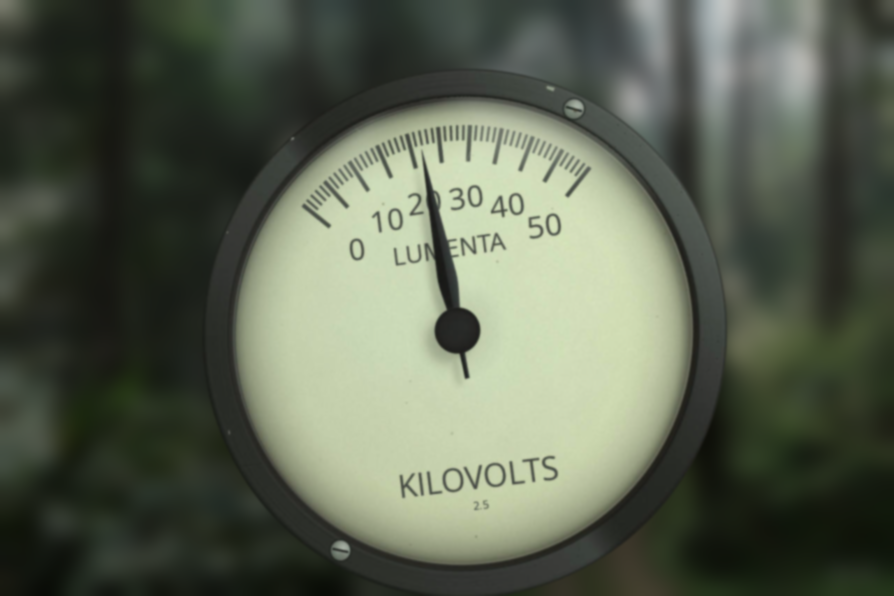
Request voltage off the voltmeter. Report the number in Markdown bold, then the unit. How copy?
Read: **22** kV
